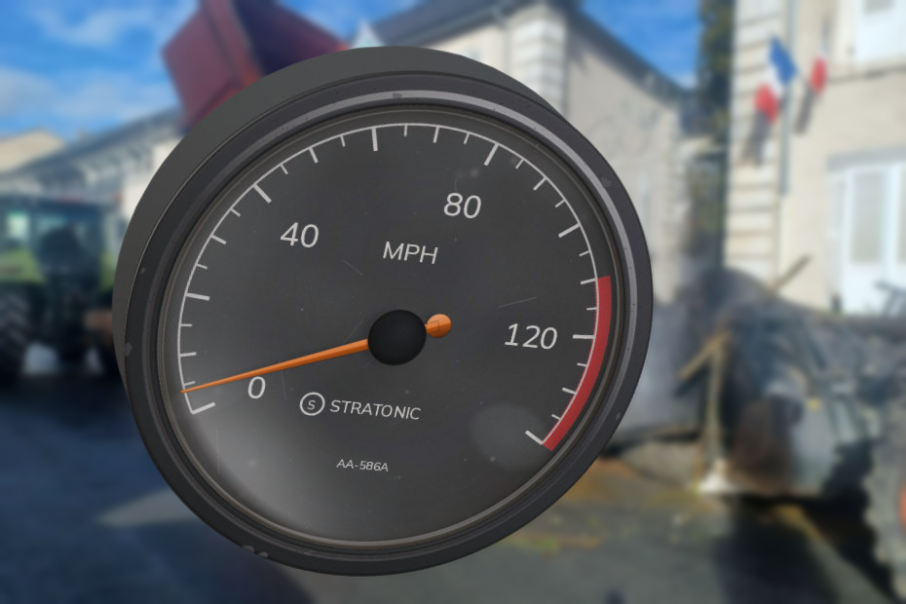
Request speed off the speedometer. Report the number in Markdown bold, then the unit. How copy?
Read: **5** mph
